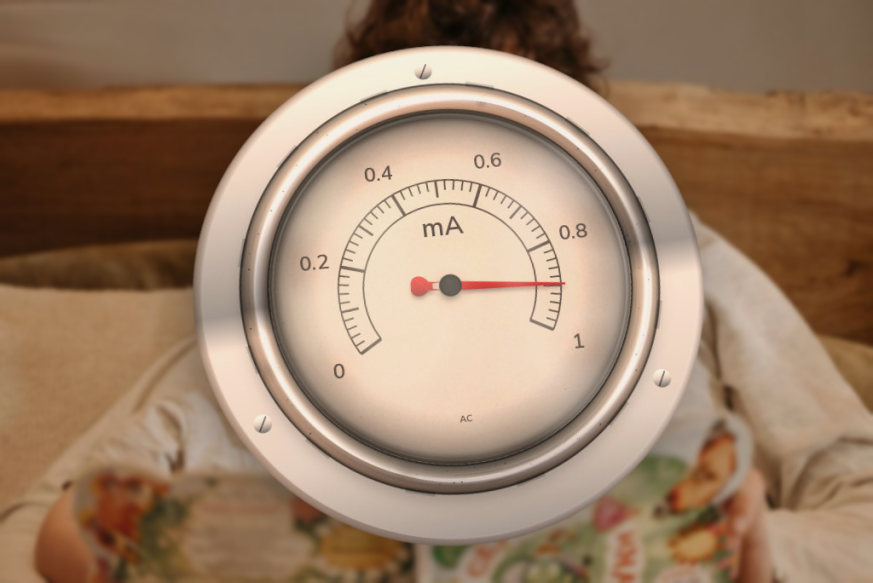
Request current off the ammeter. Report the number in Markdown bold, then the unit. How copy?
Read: **0.9** mA
